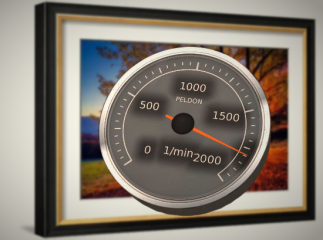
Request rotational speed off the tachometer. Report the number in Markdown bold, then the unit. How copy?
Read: **1800** rpm
